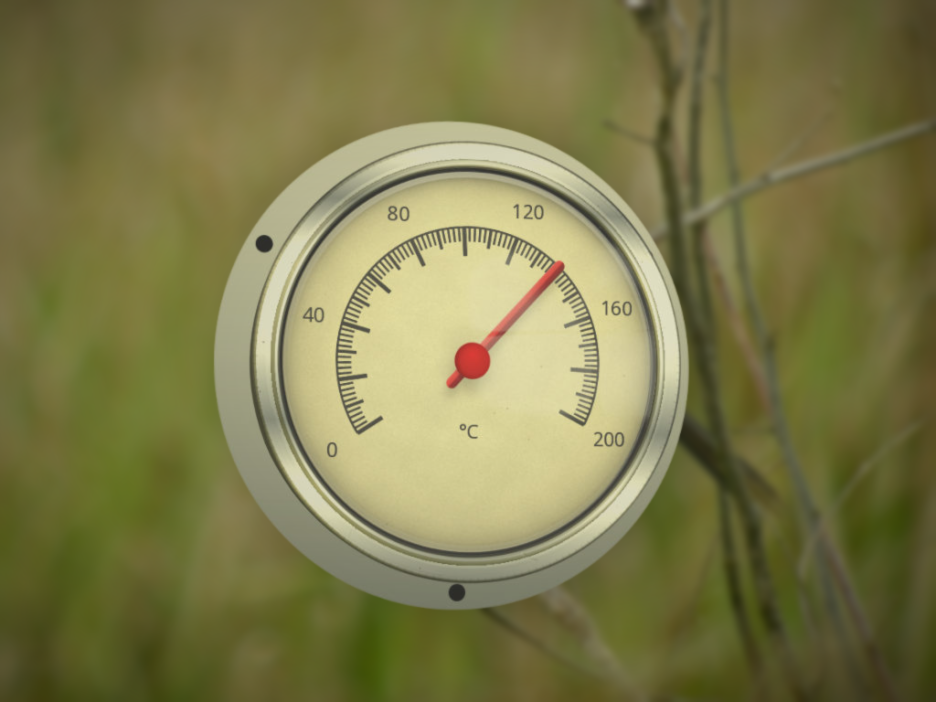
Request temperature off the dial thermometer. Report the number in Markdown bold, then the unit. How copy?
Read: **138** °C
